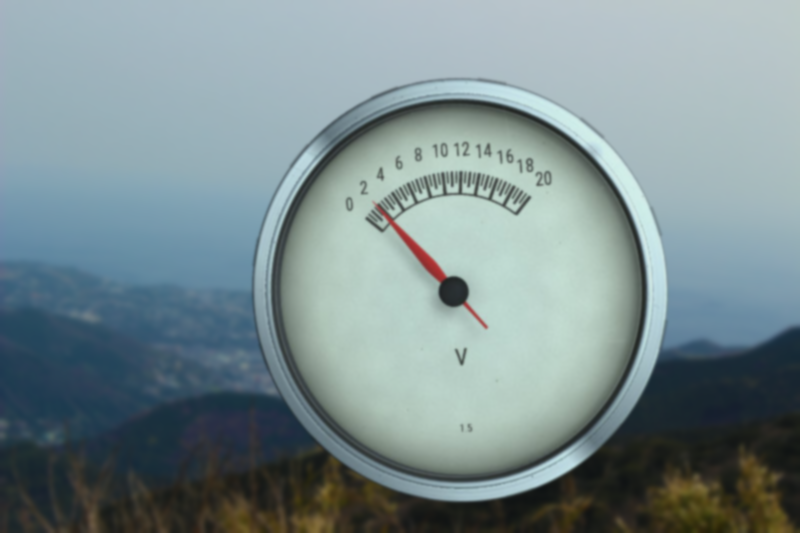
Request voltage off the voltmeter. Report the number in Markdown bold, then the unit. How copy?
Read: **2** V
